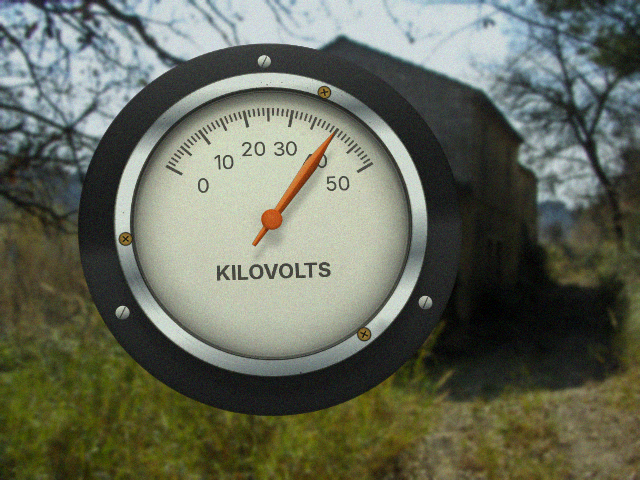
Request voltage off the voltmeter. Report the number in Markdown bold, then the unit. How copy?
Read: **40** kV
